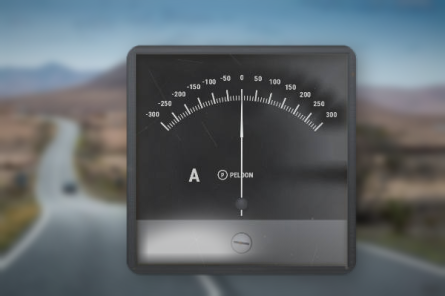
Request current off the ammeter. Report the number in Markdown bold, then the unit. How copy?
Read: **0** A
